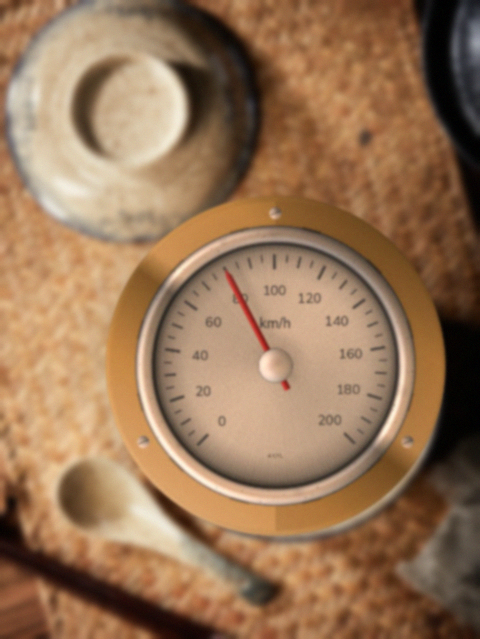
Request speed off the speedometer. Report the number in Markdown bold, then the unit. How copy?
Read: **80** km/h
